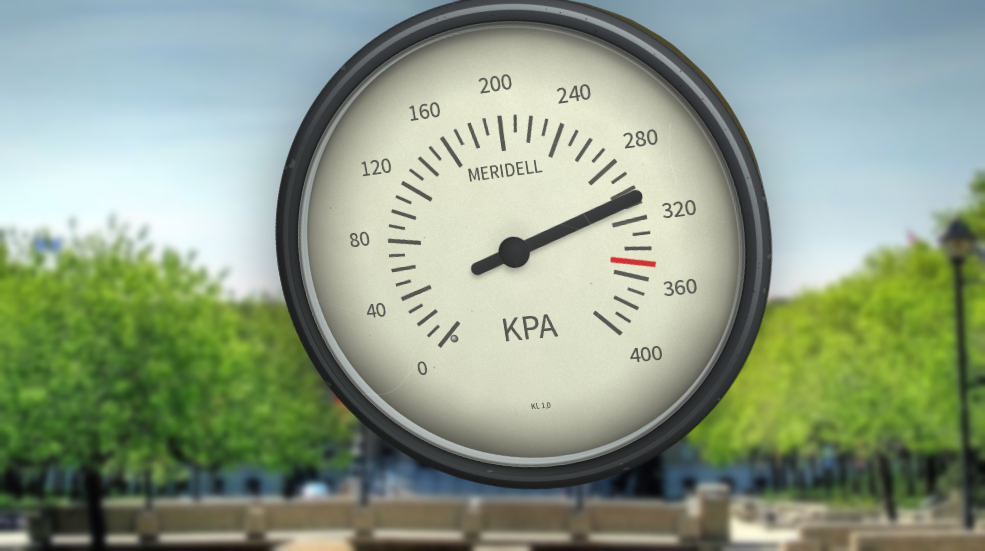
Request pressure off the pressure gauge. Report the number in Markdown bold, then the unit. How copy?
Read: **305** kPa
